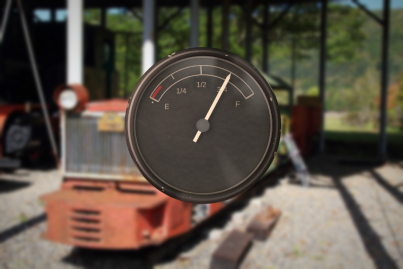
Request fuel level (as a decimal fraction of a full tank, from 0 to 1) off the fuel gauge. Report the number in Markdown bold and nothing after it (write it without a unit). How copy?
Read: **0.75**
